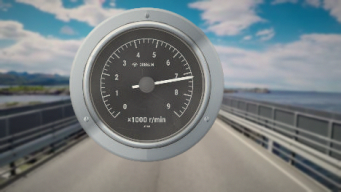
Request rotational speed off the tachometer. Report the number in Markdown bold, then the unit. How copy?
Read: **7200** rpm
